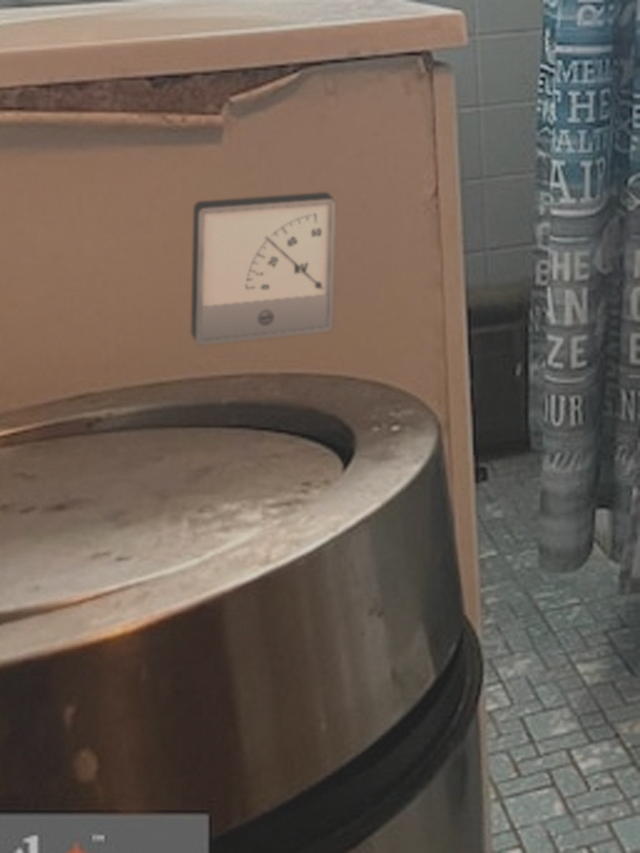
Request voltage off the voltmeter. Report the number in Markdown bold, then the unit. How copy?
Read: **30** kV
